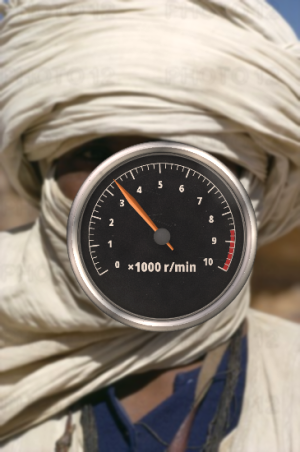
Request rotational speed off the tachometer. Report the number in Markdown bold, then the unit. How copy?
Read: **3400** rpm
